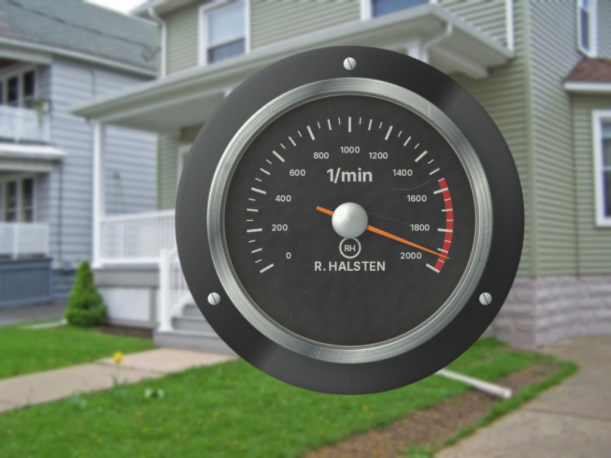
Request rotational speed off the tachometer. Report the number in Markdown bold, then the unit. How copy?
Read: **1925** rpm
